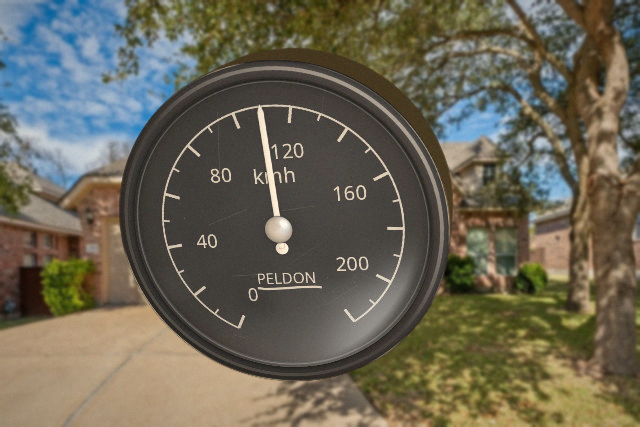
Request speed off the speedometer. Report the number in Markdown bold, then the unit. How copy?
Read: **110** km/h
